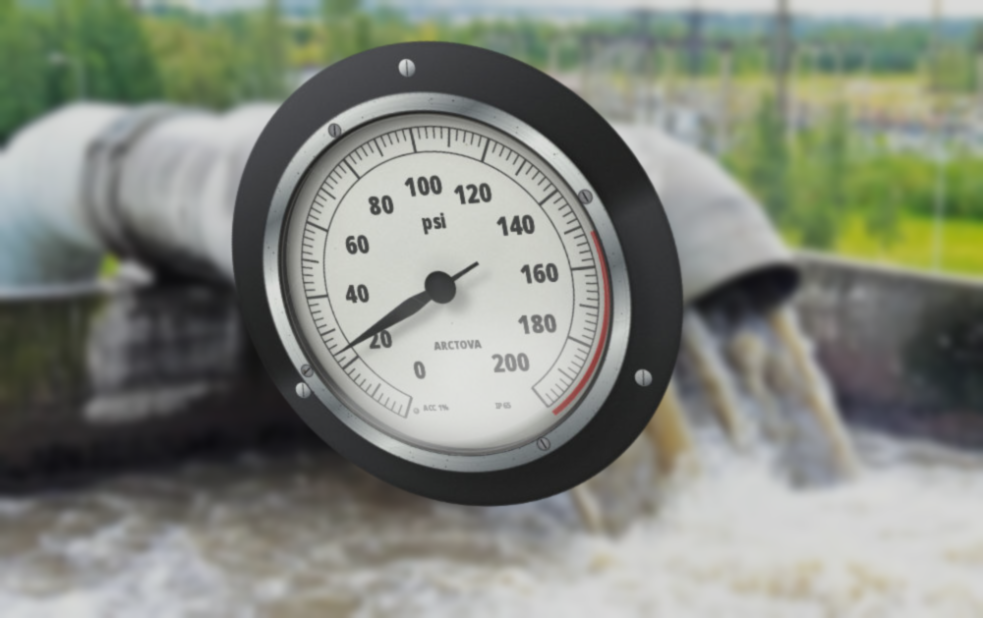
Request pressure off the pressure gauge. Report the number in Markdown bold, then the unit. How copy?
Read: **24** psi
